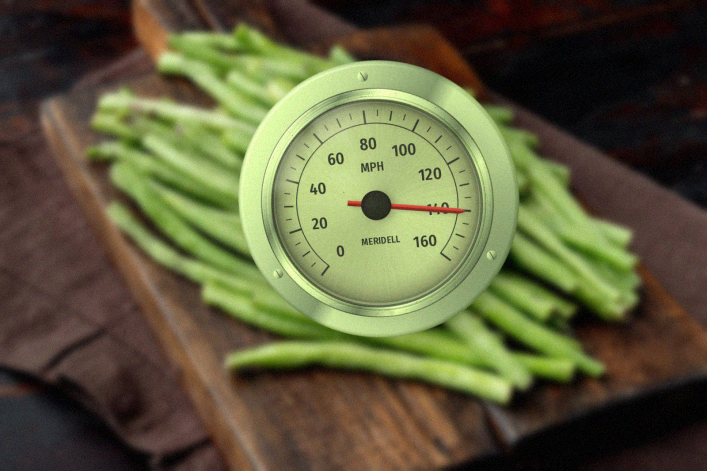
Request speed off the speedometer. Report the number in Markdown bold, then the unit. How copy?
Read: **140** mph
